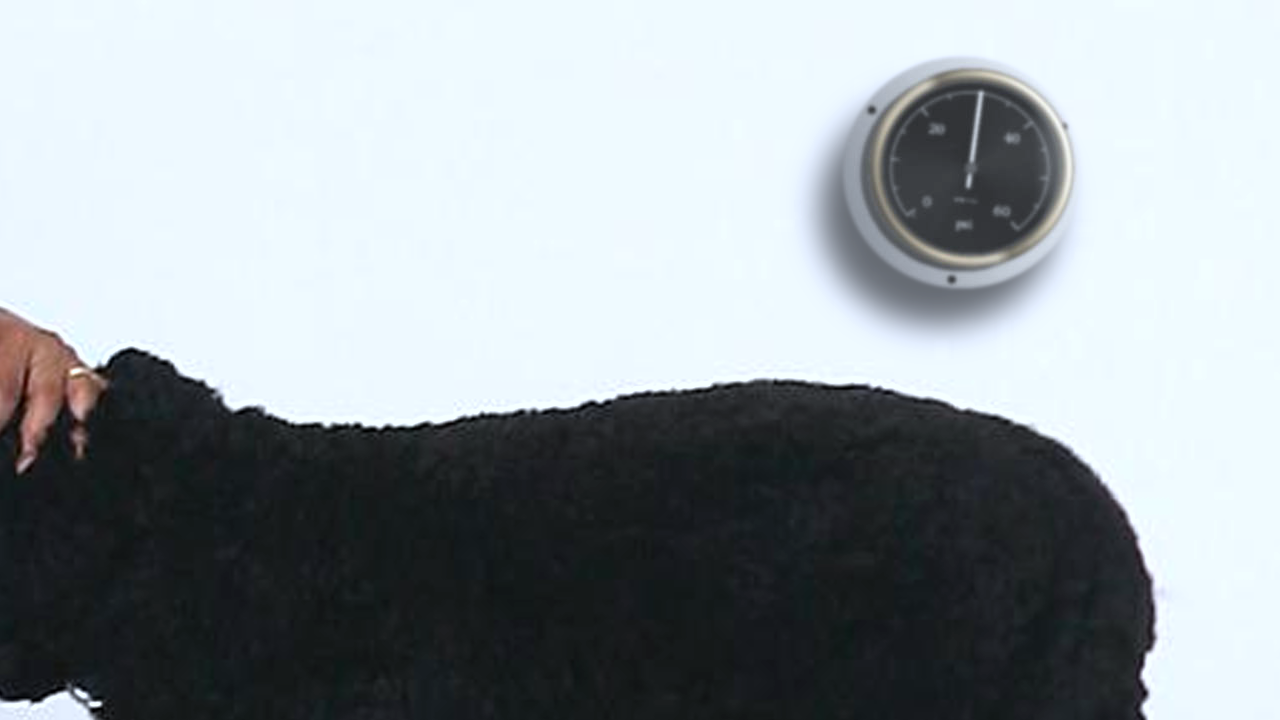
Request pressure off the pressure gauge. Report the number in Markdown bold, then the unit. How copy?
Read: **30** psi
